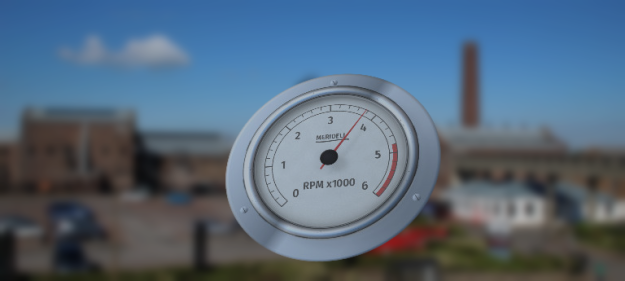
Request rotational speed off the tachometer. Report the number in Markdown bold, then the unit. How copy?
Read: **3800** rpm
